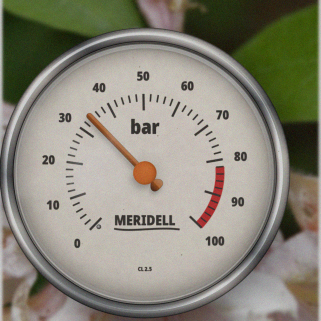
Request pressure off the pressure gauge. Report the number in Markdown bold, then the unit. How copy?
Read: **34** bar
